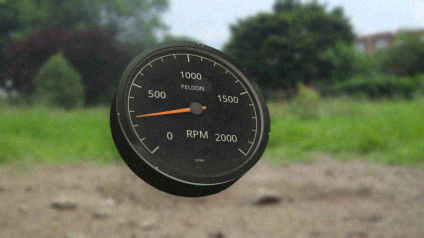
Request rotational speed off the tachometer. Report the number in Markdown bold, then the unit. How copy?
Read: **250** rpm
